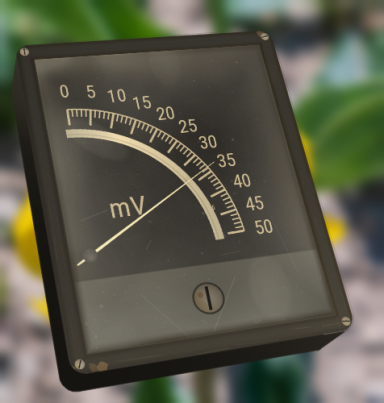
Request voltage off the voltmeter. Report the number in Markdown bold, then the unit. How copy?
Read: **34** mV
